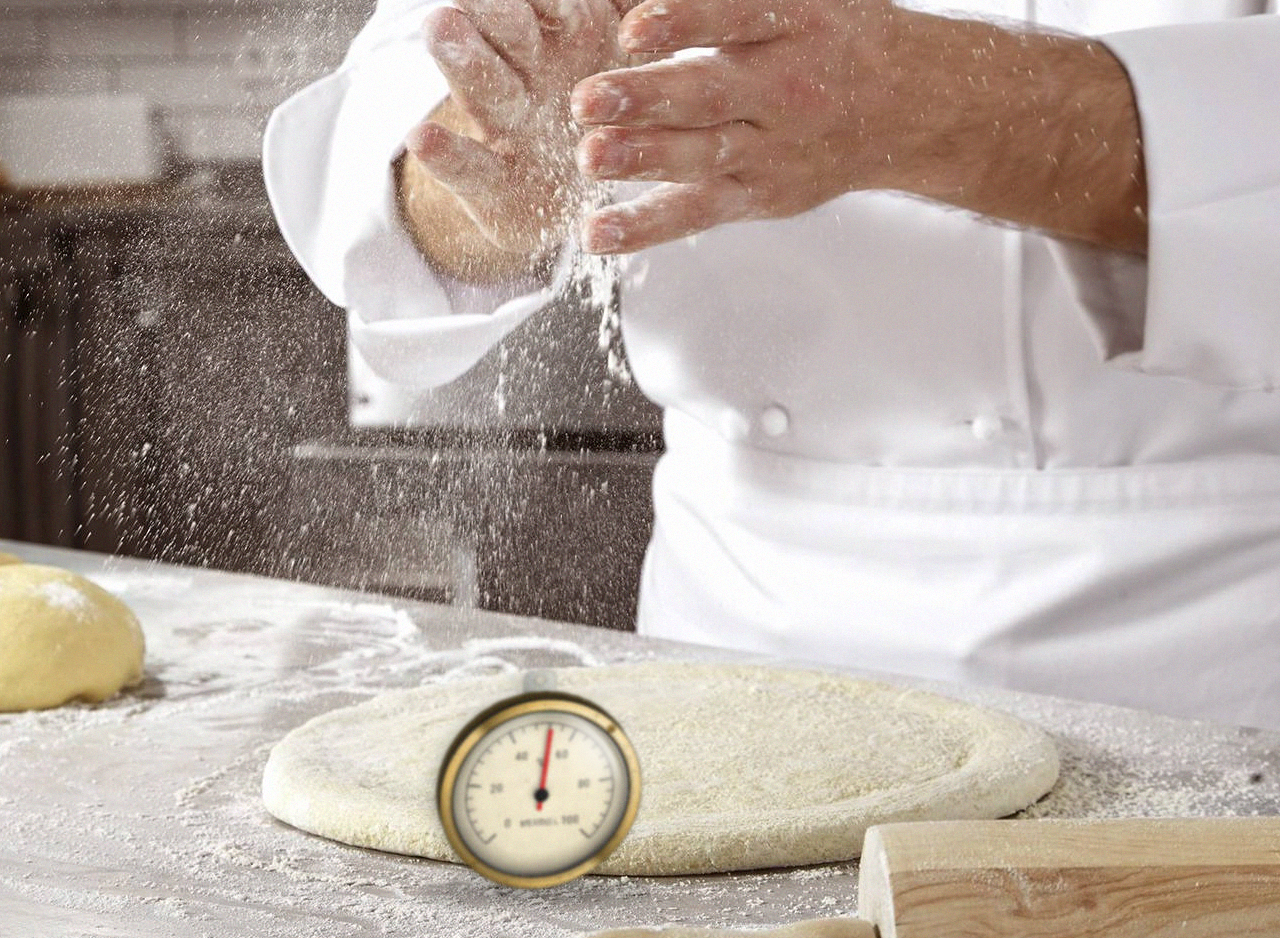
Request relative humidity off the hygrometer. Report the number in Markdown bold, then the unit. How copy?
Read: **52** %
